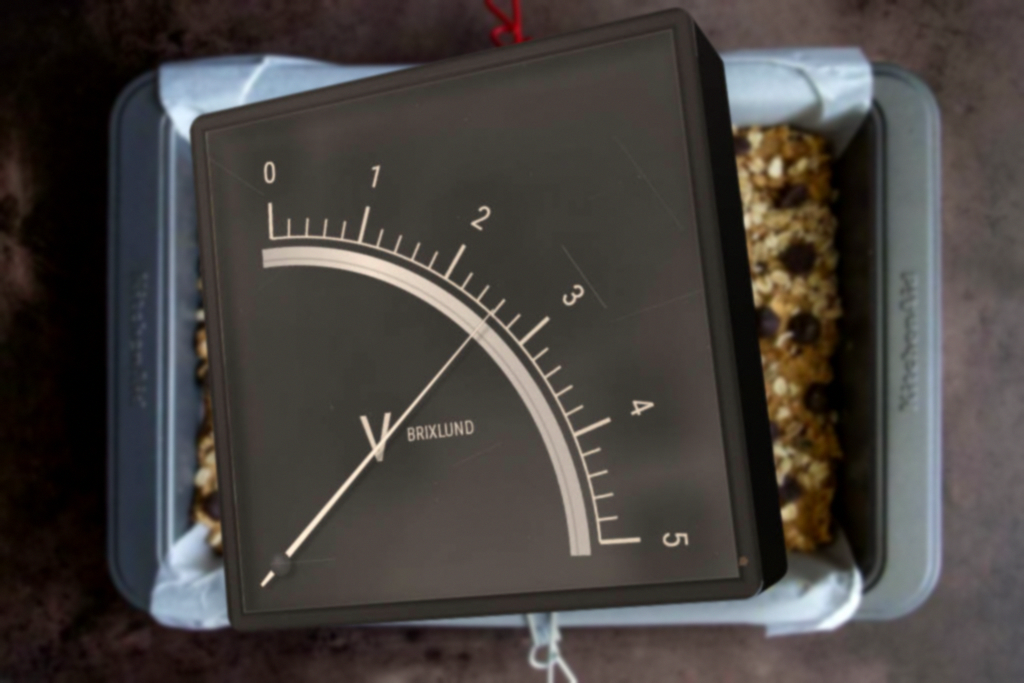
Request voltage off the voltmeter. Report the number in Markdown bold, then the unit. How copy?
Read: **2.6** V
